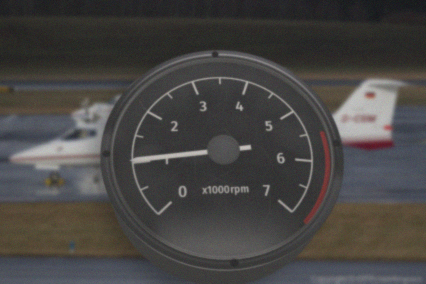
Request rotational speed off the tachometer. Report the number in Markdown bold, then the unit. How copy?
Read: **1000** rpm
